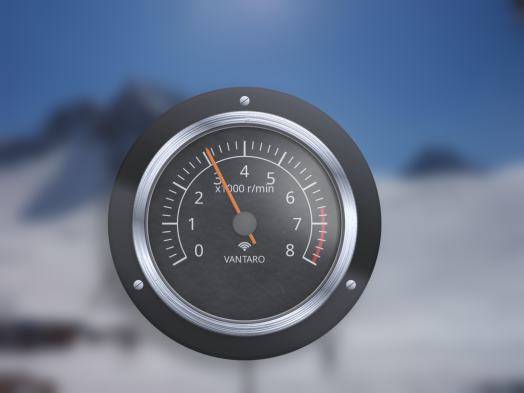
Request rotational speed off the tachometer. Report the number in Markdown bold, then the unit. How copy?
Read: **3100** rpm
